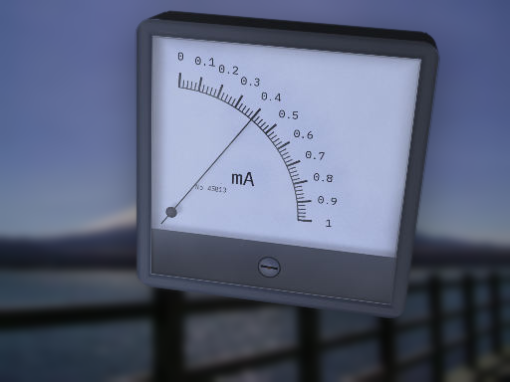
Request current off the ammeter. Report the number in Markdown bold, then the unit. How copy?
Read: **0.4** mA
